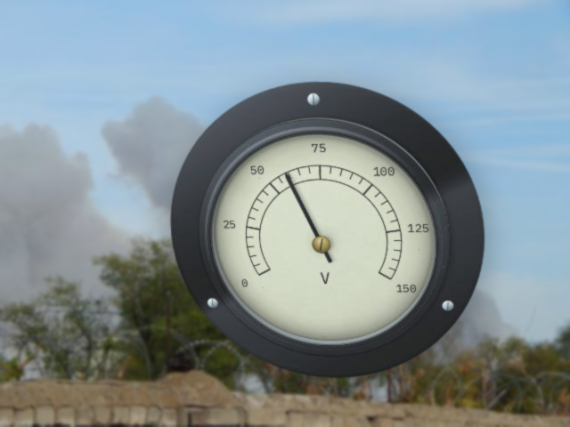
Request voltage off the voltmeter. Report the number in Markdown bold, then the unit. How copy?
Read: **60** V
